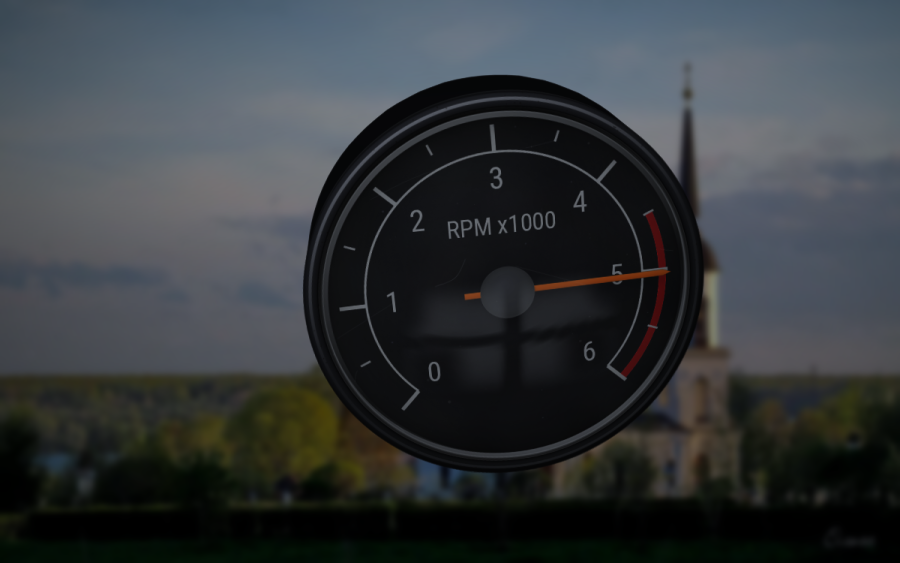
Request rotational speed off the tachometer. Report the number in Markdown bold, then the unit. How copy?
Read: **5000** rpm
